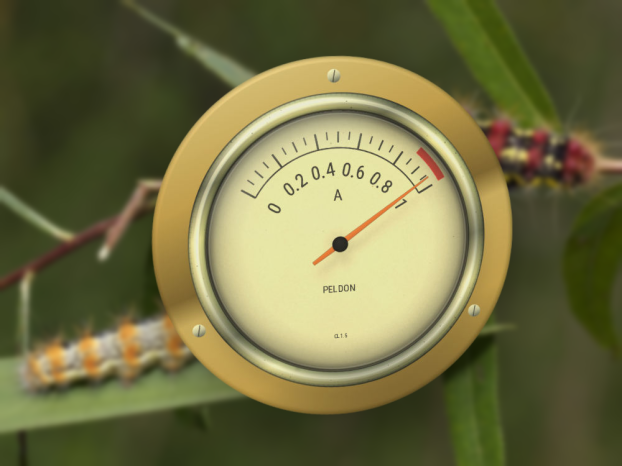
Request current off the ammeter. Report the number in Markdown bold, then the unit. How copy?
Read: **0.95** A
